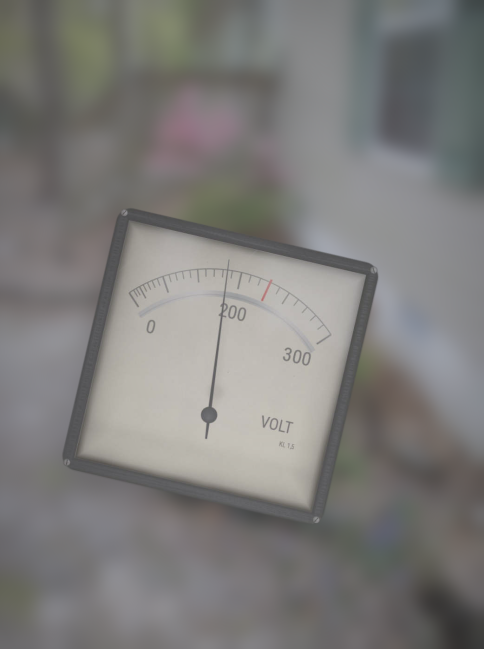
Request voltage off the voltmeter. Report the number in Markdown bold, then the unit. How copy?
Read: **185** V
